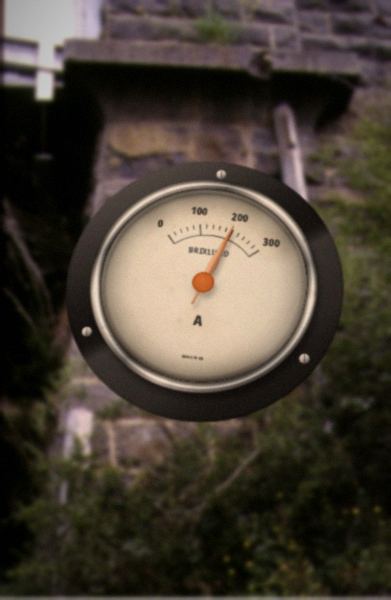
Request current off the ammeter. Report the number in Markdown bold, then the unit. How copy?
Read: **200** A
